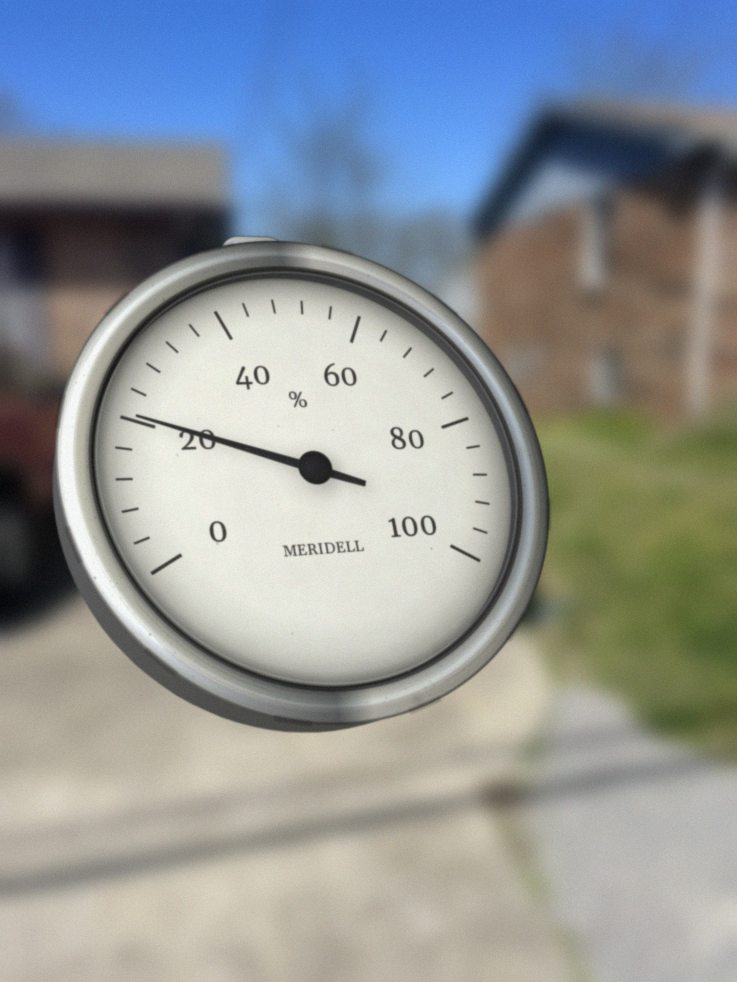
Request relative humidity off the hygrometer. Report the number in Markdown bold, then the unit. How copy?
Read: **20** %
